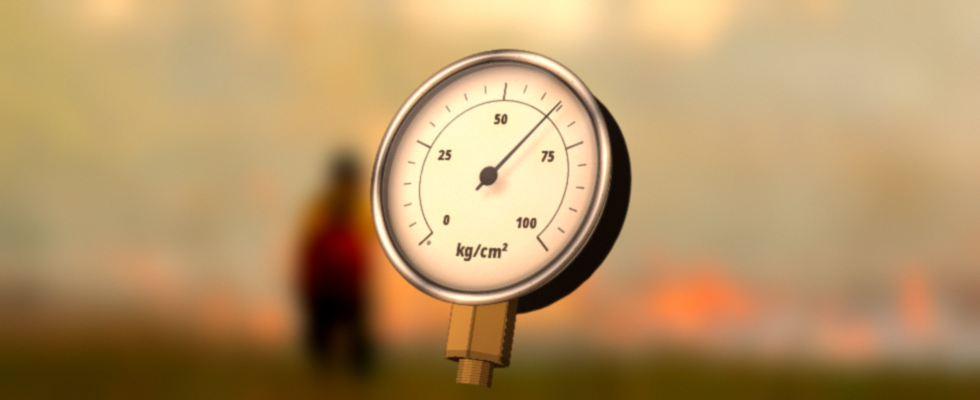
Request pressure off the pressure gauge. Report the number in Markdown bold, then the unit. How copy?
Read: **65** kg/cm²
